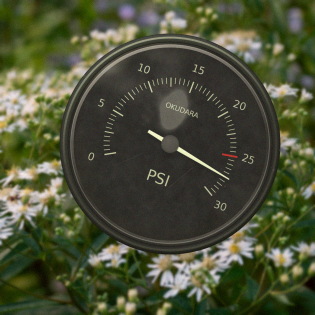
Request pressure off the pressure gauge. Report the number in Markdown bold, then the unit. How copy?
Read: **27.5** psi
